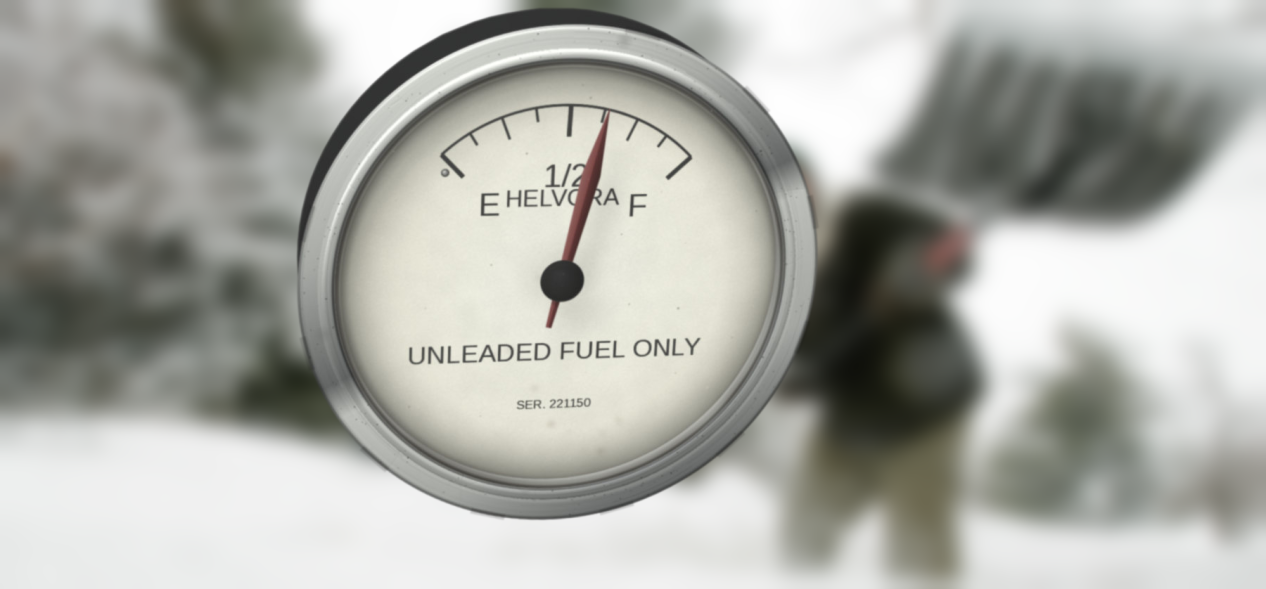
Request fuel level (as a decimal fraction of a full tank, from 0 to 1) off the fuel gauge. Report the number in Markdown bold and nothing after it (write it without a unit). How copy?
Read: **0.625**
